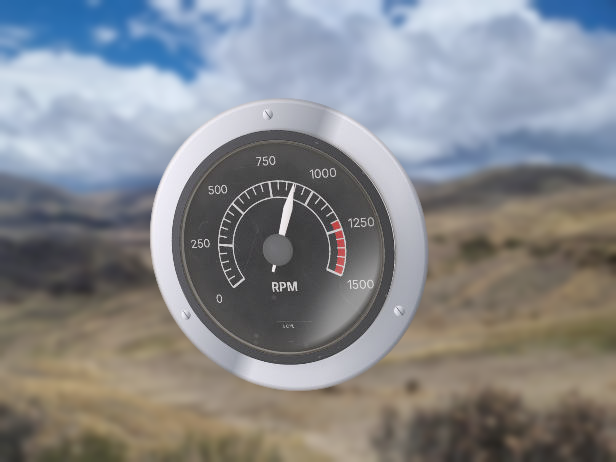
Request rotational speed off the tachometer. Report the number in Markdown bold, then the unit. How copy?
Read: **900** rpm
